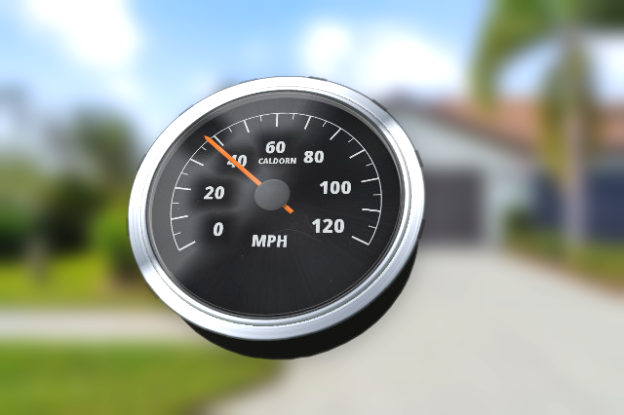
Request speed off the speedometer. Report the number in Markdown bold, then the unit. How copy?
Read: **37.5** mph
